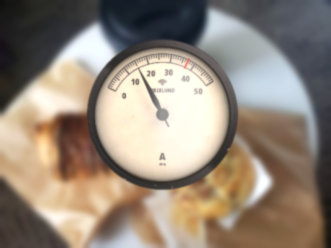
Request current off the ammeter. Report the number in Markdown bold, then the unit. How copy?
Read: **15** A
